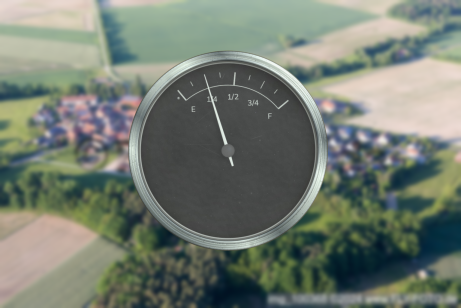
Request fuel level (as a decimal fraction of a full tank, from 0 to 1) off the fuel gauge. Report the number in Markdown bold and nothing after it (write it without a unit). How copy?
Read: **0.25**
